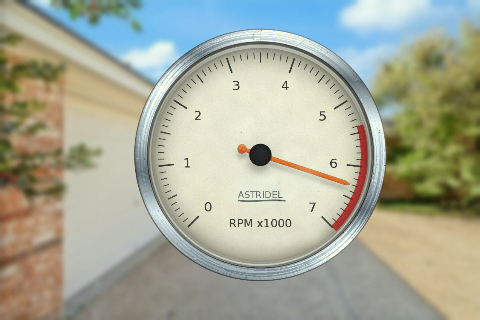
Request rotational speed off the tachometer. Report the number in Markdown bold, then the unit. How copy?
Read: **6300** rpm
